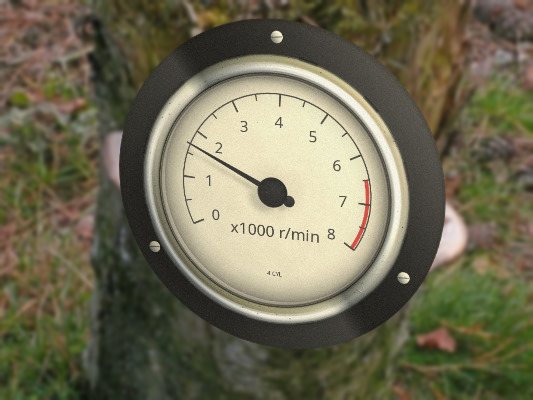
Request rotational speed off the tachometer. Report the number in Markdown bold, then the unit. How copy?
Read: **1750** rpm
